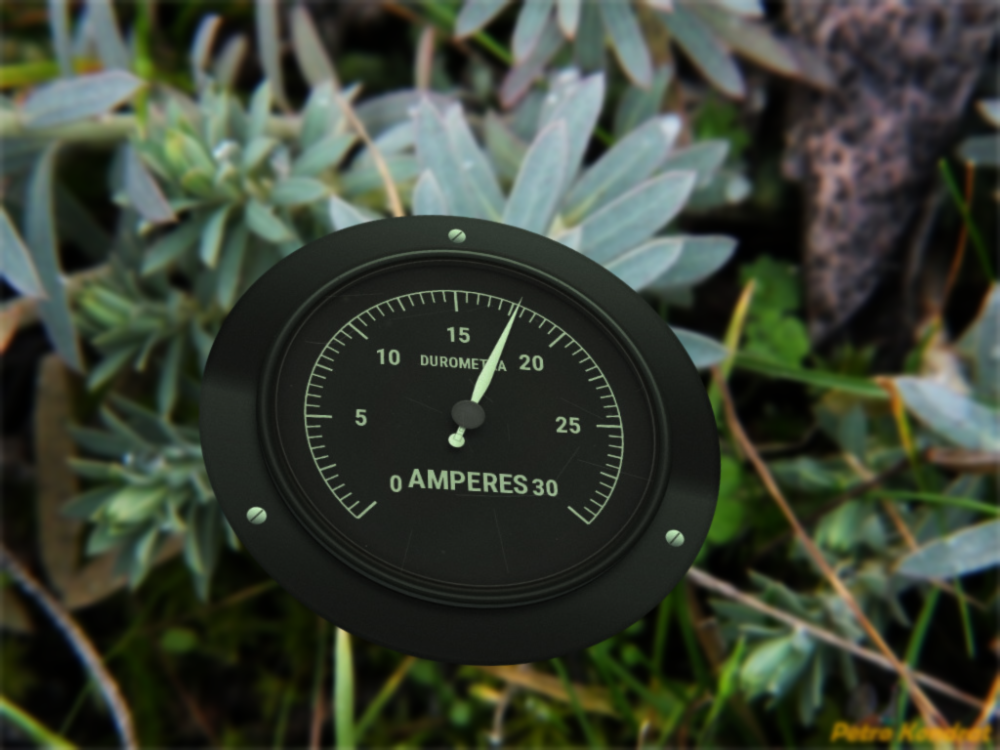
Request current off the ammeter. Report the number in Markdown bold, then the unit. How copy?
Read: **17.75** A
